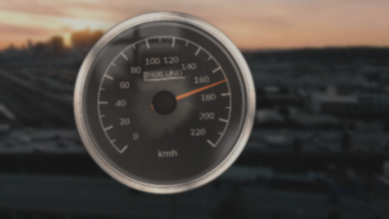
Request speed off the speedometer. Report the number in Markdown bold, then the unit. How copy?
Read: **170** km/h
